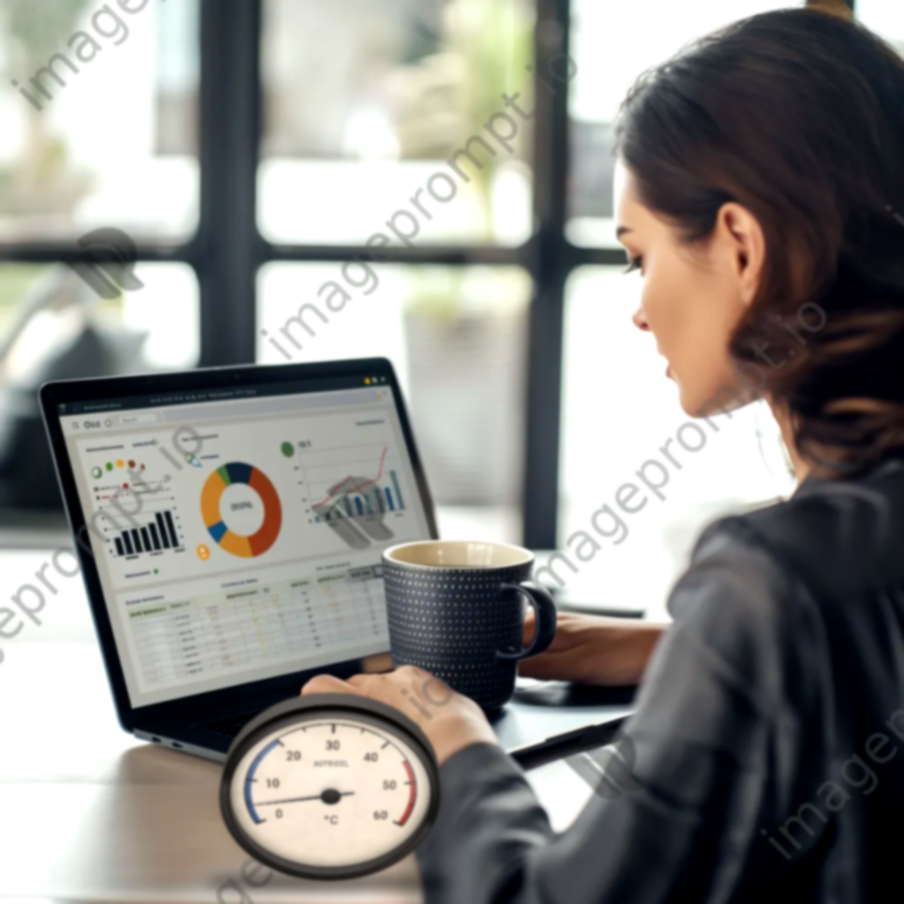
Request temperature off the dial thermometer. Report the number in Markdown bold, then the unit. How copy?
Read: **5** °C
